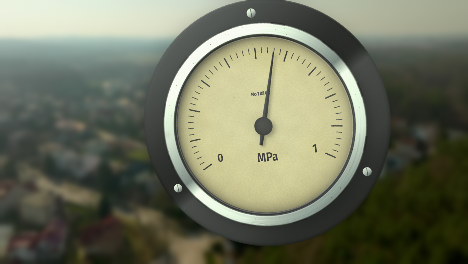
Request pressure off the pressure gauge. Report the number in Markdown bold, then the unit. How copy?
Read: **0.56** MPa
